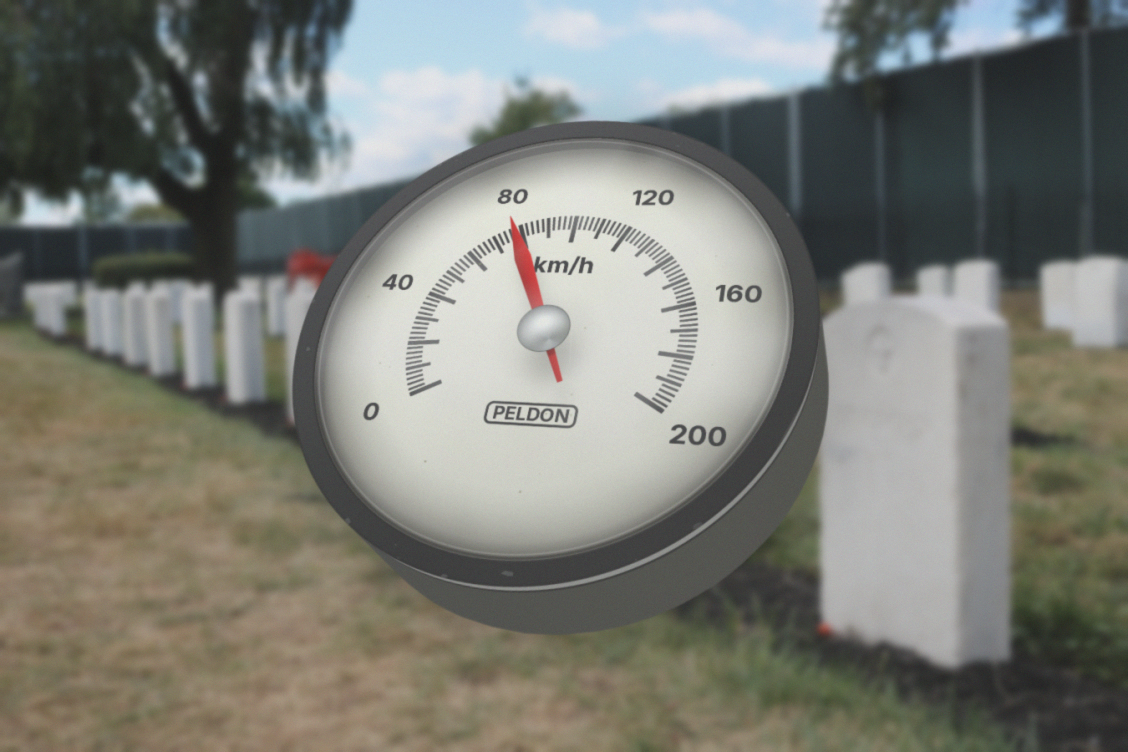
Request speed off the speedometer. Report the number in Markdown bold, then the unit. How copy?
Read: **78** km/h
